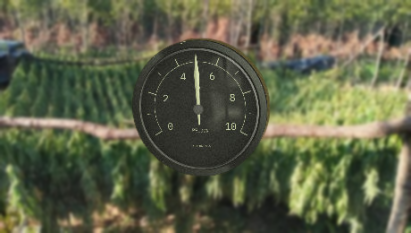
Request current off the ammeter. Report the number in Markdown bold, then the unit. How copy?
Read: **5** A
